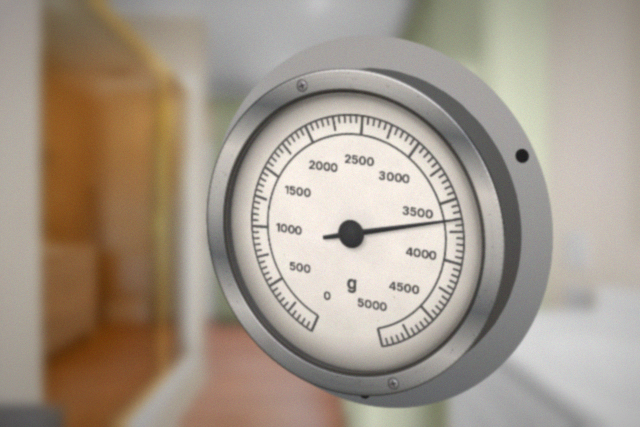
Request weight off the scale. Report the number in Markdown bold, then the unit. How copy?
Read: **3650** g
